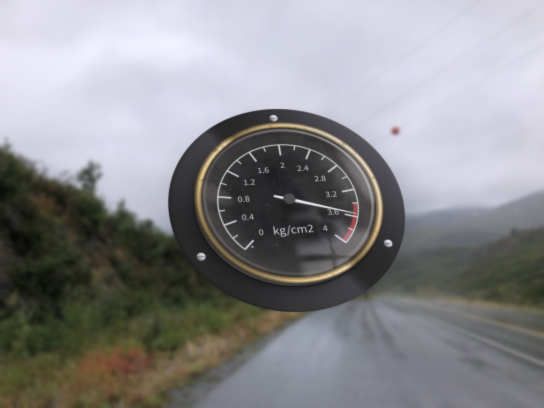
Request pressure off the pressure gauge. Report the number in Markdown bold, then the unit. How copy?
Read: **3.6** kg/cm²
